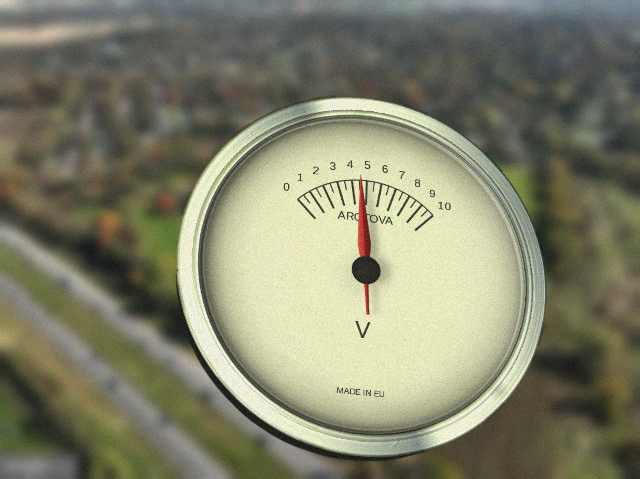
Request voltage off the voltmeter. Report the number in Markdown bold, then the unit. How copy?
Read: **4.5** V
